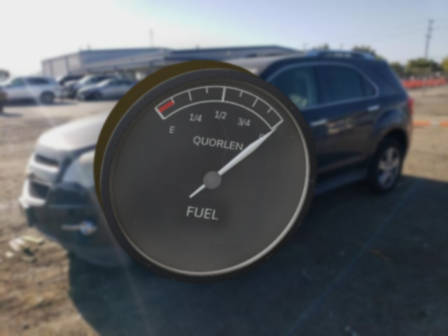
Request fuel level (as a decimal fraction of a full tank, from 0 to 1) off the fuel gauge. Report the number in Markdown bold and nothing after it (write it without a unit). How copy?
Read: **1**
